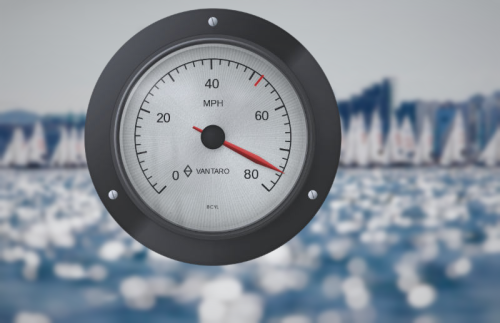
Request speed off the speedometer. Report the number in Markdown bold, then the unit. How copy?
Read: **75** mph
